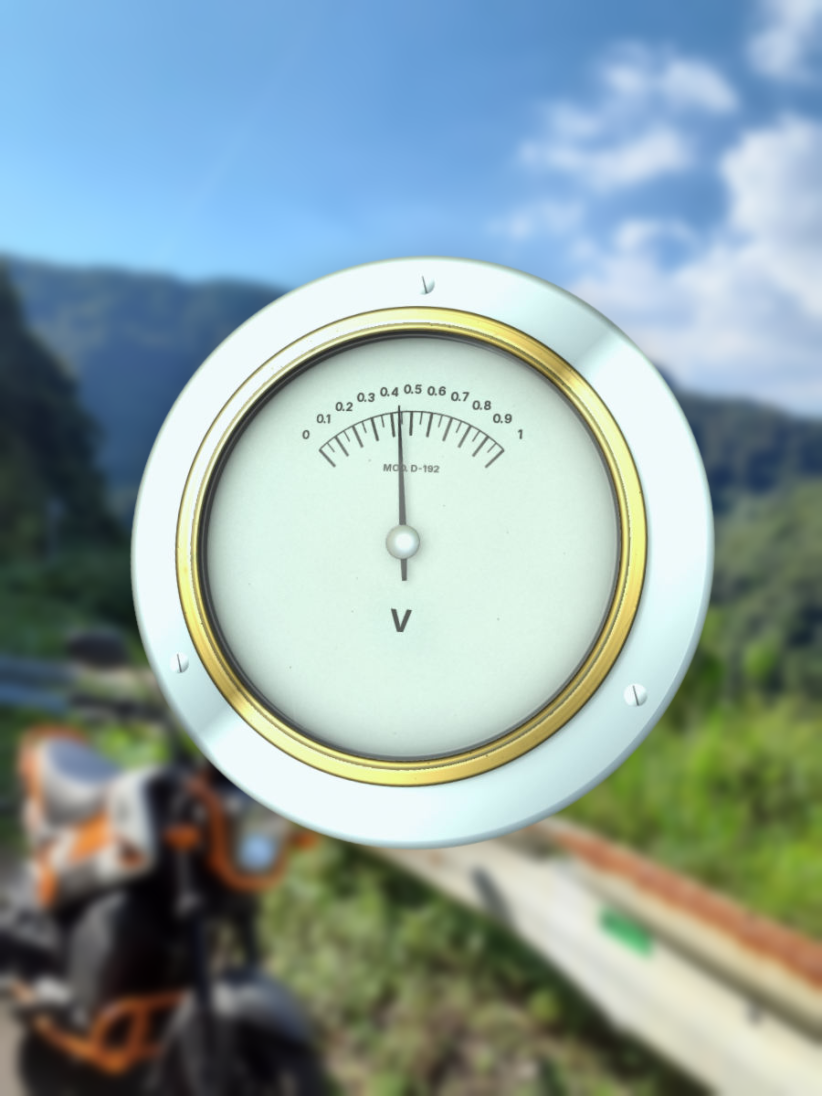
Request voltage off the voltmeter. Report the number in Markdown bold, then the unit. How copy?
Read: **0.45** V
